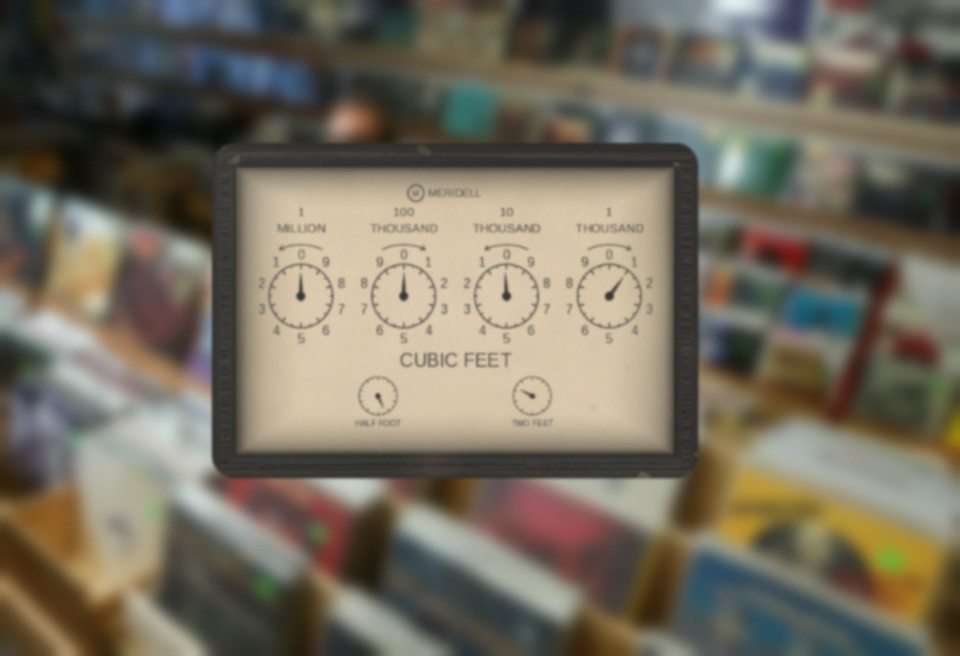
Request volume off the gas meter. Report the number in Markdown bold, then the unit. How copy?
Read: **100** ft³
